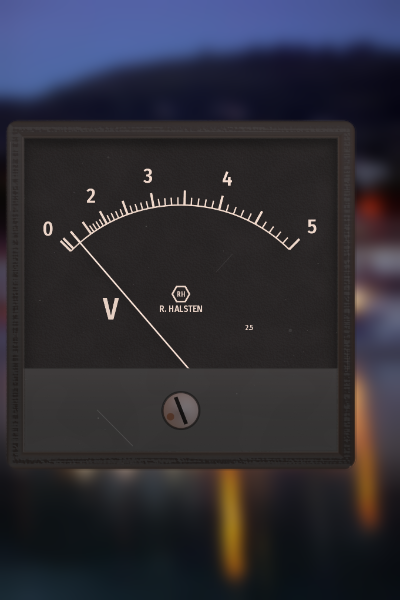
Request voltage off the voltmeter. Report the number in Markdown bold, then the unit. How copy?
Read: **1** V
